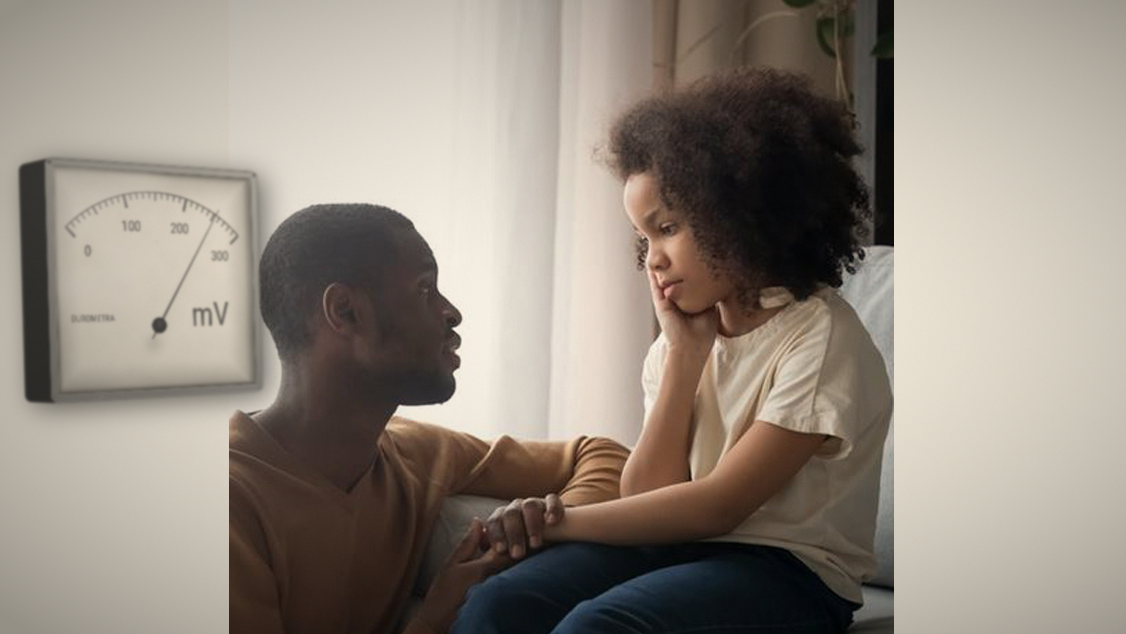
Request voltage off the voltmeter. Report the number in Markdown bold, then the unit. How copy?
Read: **250** mV
